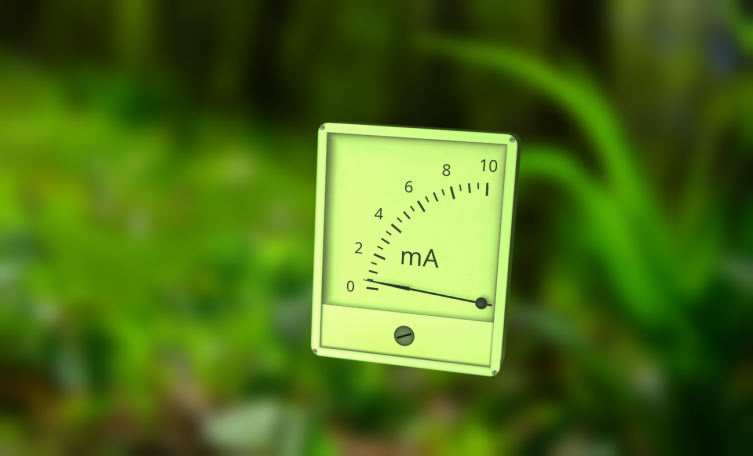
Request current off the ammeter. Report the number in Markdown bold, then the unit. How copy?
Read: **0.5** mA
